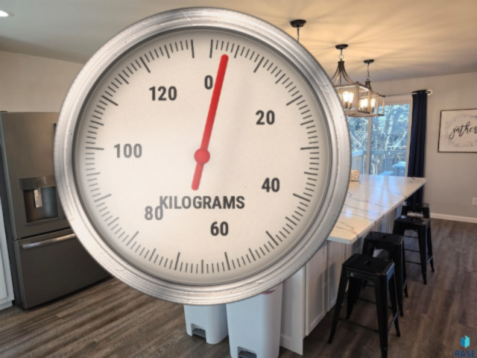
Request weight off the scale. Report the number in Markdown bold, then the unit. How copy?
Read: **3** kg
